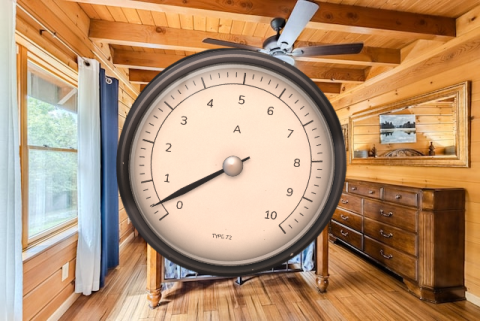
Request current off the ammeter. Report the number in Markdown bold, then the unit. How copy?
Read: **0.4** A
